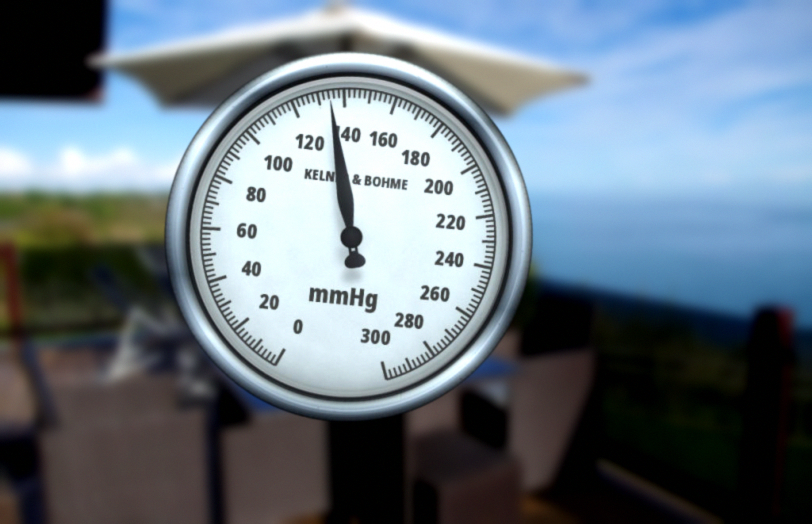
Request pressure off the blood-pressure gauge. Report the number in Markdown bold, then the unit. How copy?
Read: **134** mmHg
